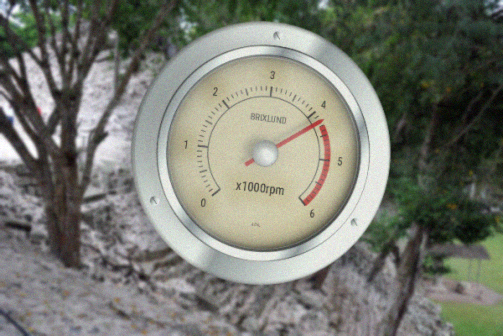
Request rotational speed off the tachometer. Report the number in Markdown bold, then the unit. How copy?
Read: **4200** rpm
